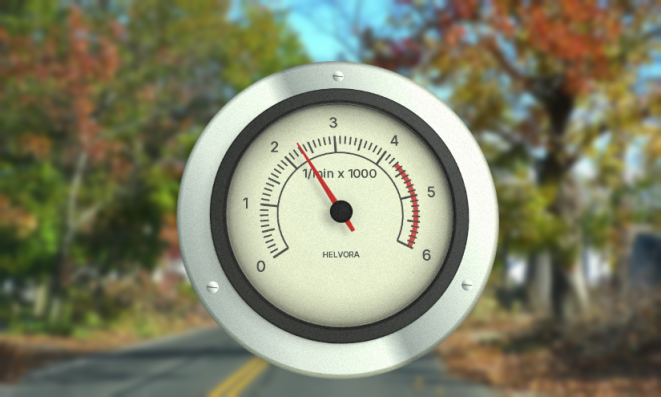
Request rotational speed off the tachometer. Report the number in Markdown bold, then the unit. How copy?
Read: **2300** rpm
